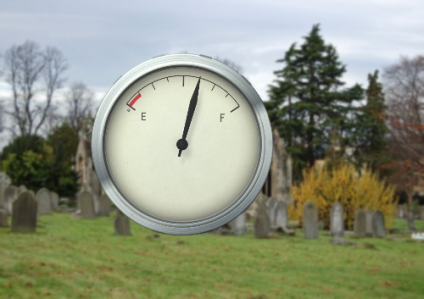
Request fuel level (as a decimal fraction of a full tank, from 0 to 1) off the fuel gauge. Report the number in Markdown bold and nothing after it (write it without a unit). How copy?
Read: **0.625**
